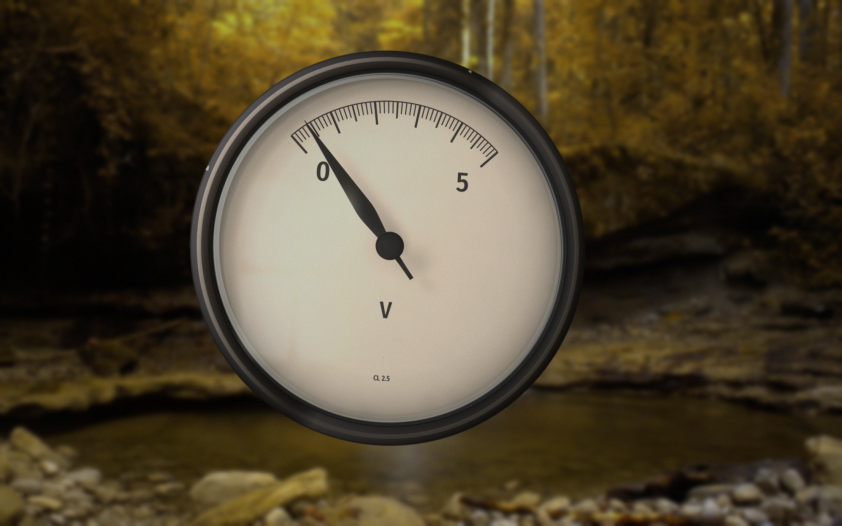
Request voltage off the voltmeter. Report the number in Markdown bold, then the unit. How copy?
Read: **0.4** V
